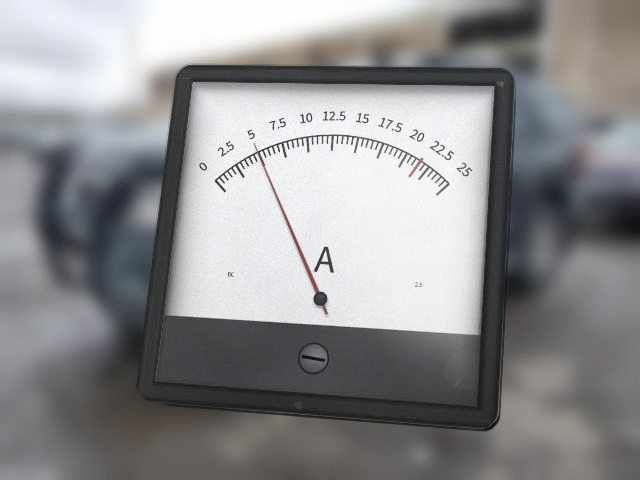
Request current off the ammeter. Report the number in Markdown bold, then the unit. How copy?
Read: **5** A
